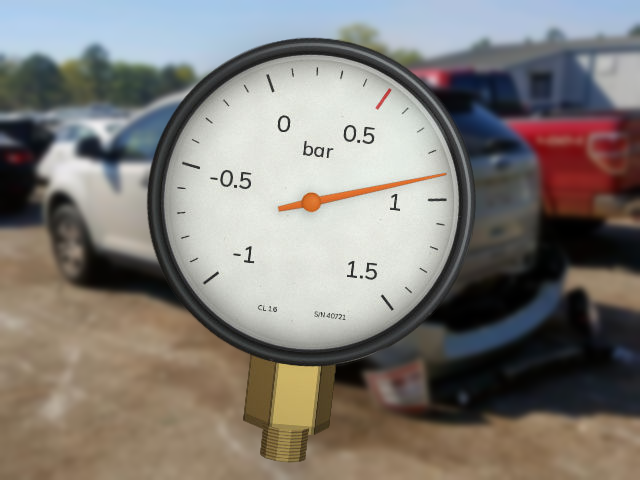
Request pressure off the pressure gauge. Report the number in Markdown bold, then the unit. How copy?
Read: **0.9** bar
